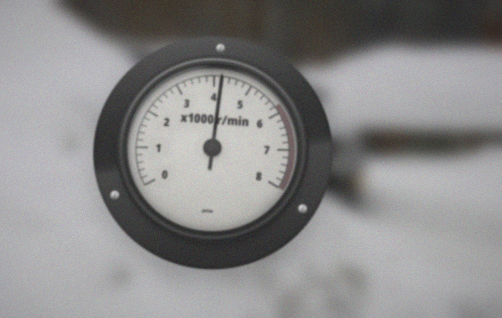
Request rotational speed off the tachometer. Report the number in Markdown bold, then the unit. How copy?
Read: **4200** rpm
